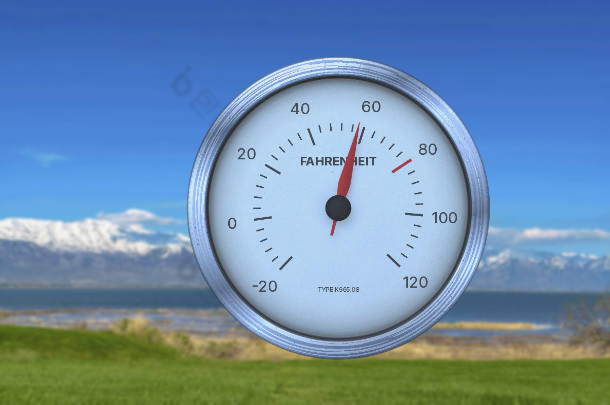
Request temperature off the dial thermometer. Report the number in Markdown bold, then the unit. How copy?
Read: **58** °F
